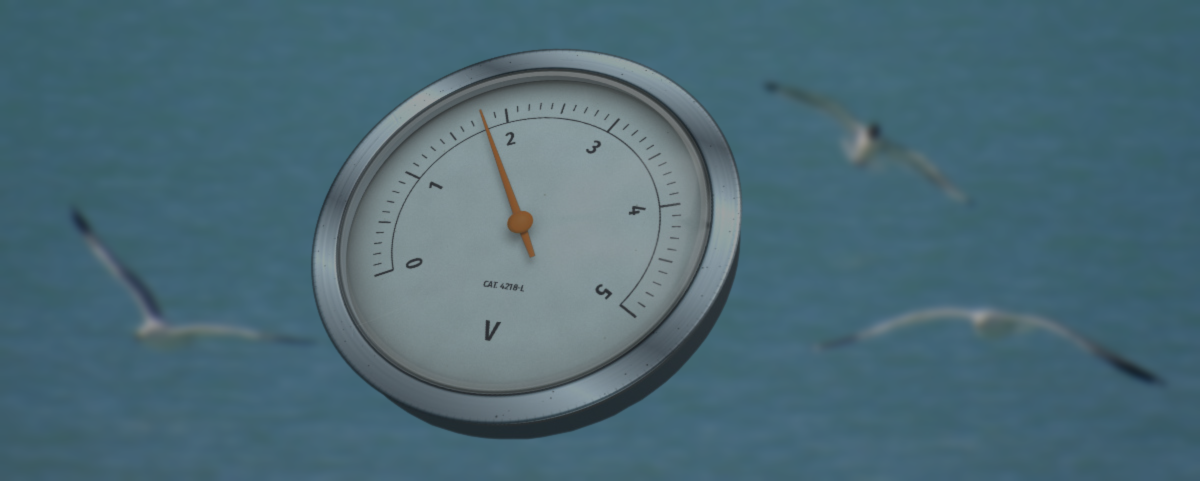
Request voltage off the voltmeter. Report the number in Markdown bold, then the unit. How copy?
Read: **1.8** V
